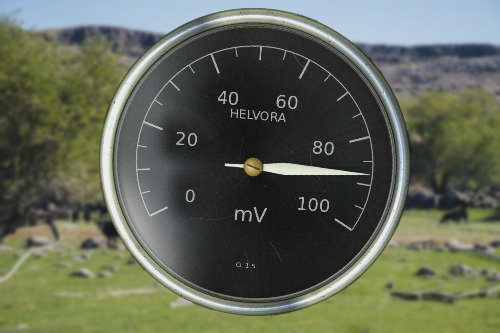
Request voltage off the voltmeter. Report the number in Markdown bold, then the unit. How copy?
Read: **87.5** mV
